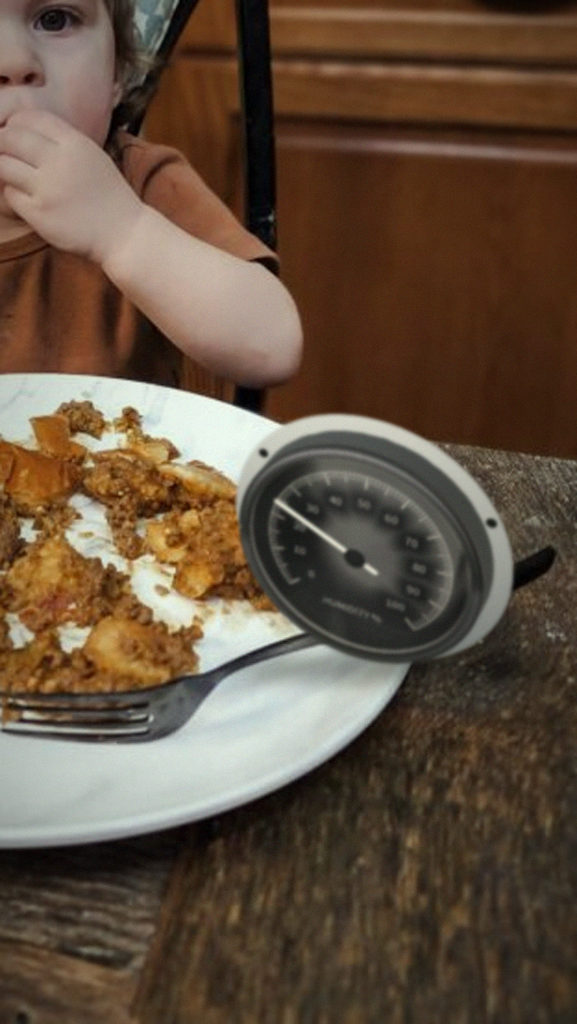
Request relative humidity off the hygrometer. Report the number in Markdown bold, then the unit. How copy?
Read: **25** %
